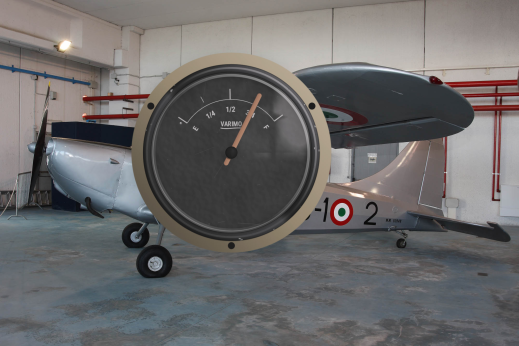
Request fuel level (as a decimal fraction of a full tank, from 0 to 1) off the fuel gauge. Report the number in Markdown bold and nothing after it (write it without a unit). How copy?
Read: **0.75**
